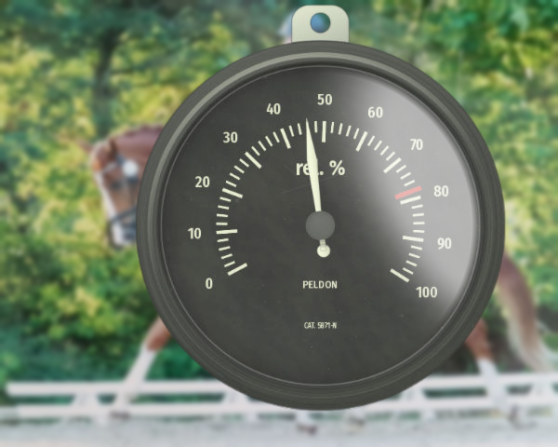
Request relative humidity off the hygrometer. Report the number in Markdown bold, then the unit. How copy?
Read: **46** %
